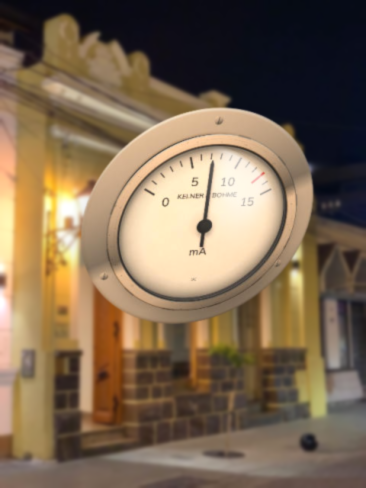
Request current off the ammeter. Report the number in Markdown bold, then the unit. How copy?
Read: **7** mA
